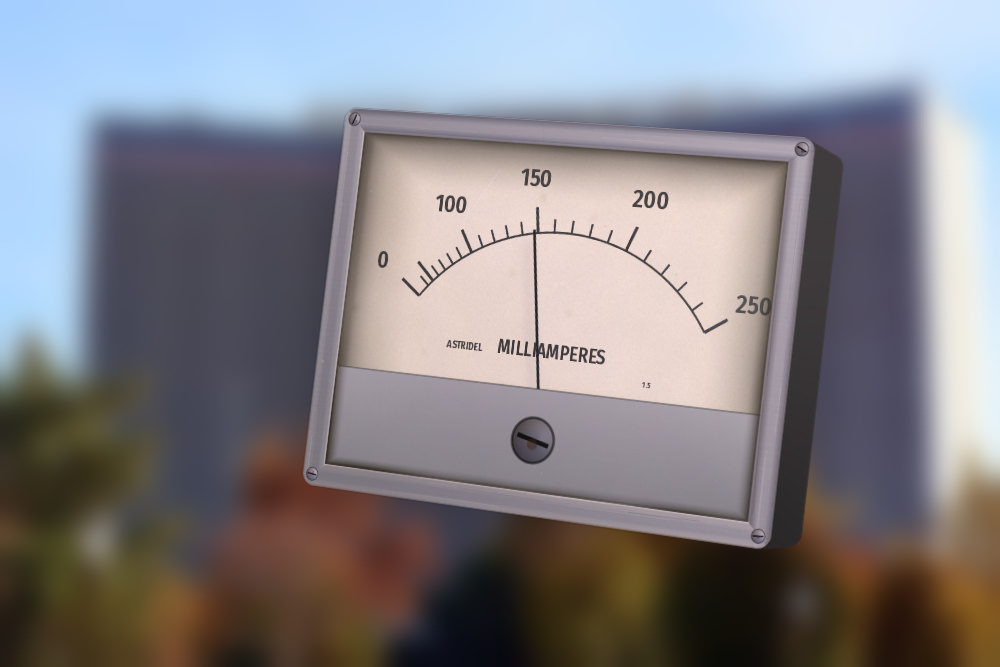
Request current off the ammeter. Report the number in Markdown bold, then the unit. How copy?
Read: **150** mA
